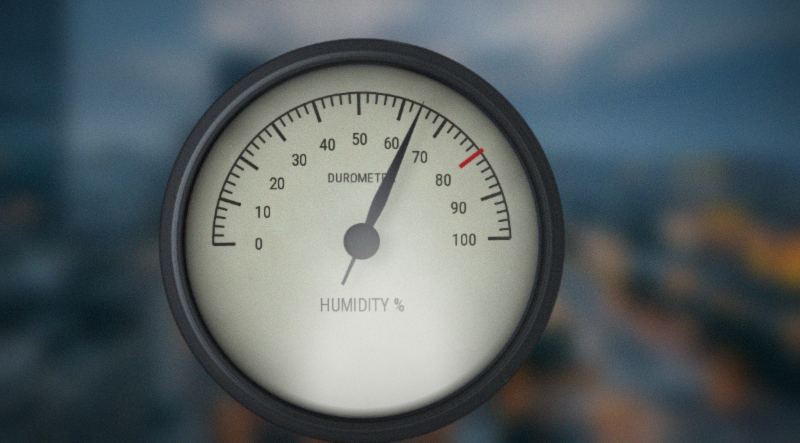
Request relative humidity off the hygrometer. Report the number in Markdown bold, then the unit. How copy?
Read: **64** %
